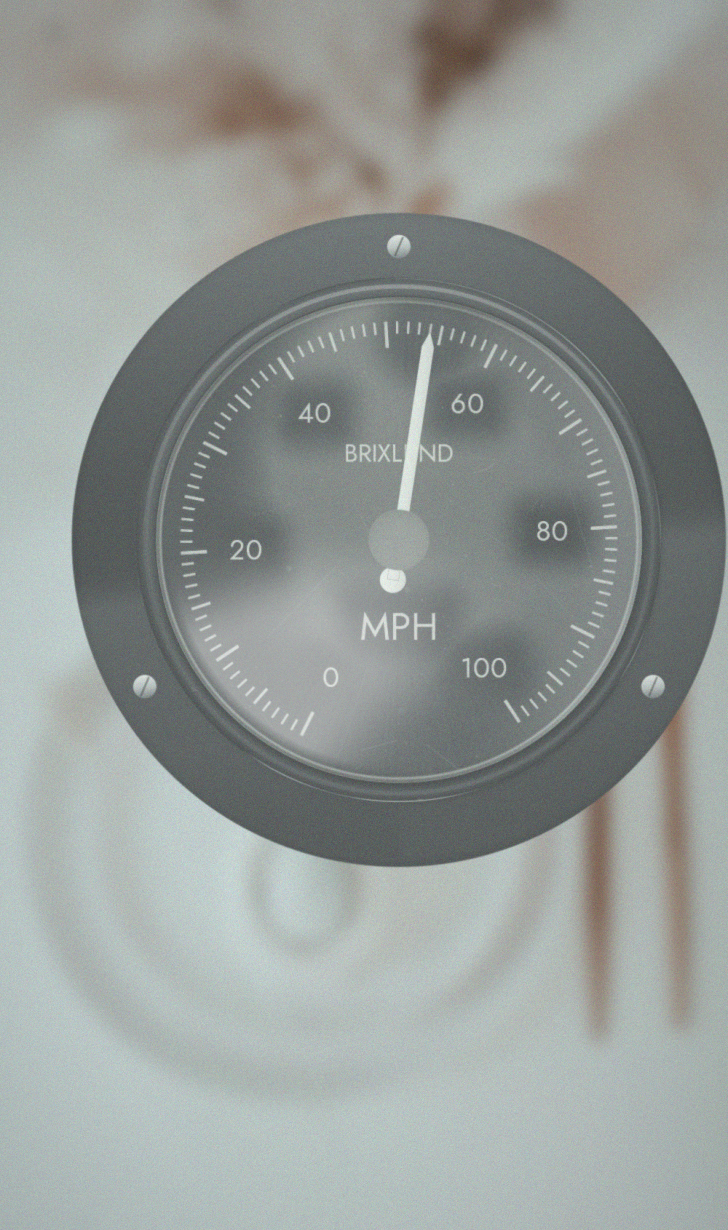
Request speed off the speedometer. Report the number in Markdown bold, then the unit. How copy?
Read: **54** mph
